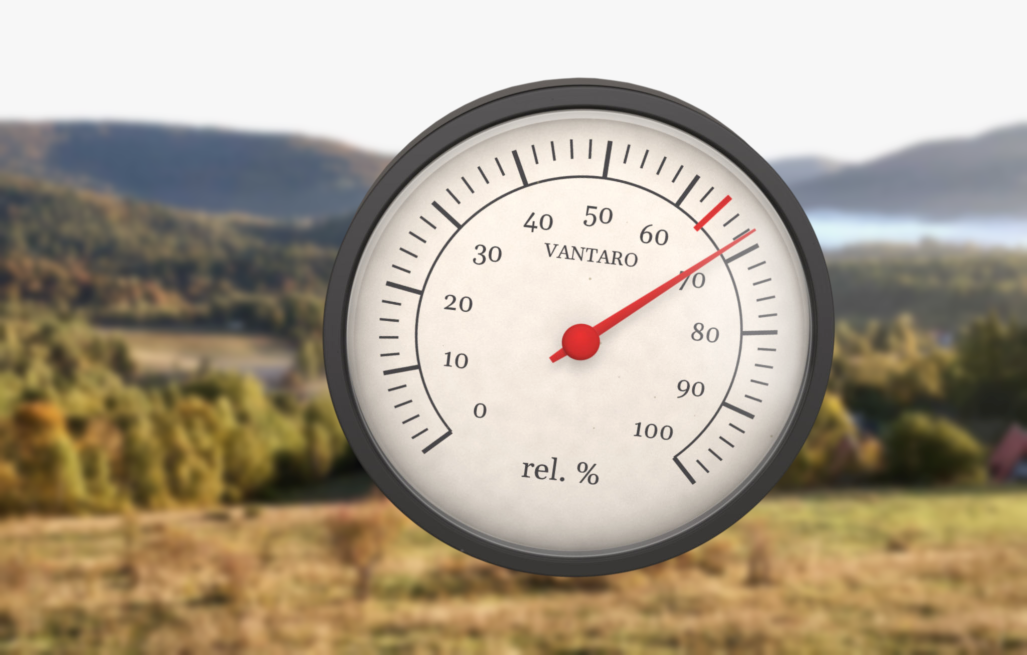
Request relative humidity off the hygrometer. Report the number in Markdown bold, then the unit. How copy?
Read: **68** %
